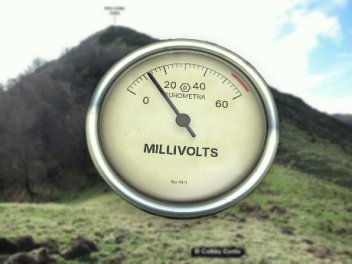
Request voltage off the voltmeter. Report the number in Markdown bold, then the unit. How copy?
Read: **12** mV
